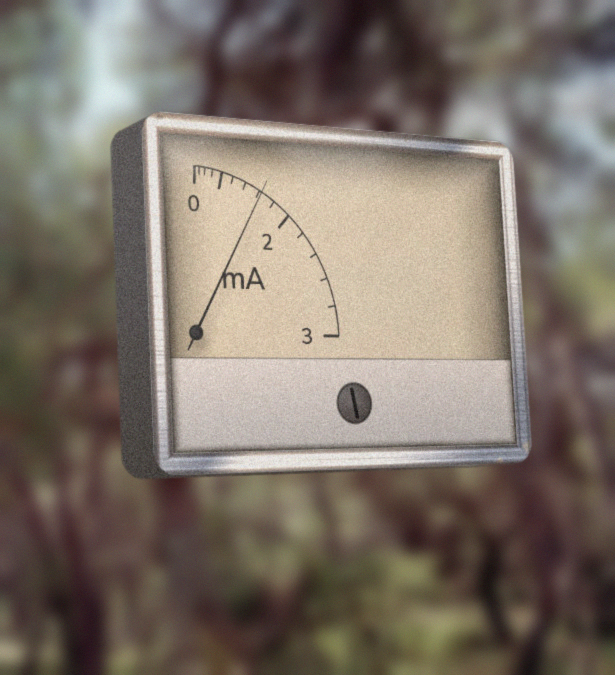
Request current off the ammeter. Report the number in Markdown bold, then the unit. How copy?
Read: **1.6** mA
